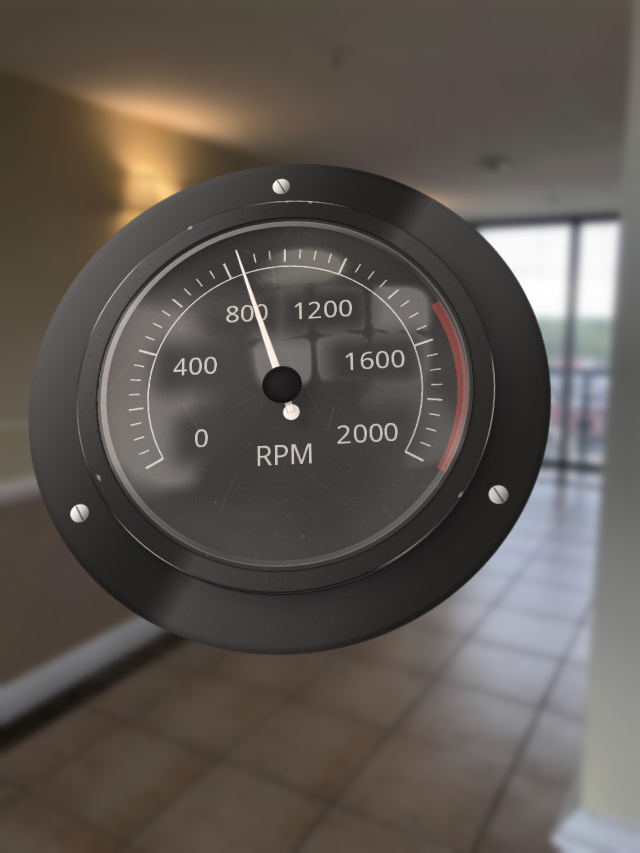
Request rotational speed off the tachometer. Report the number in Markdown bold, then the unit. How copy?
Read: **850** rpm
